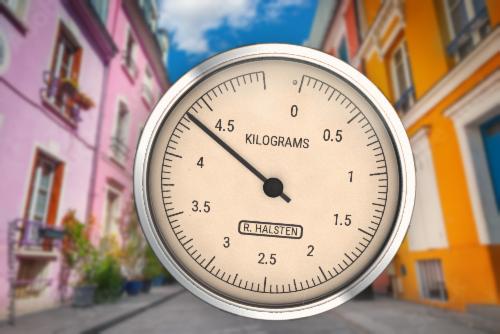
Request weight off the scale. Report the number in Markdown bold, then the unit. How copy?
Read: **4.35** kg
